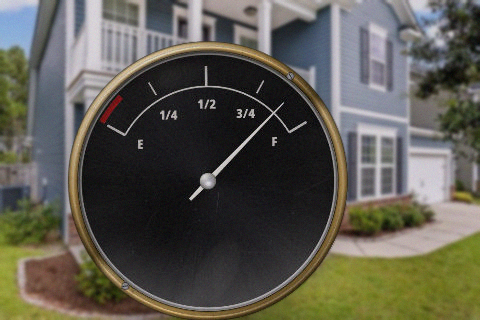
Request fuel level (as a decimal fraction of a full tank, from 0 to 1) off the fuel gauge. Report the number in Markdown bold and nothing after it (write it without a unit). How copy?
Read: **0.875**
